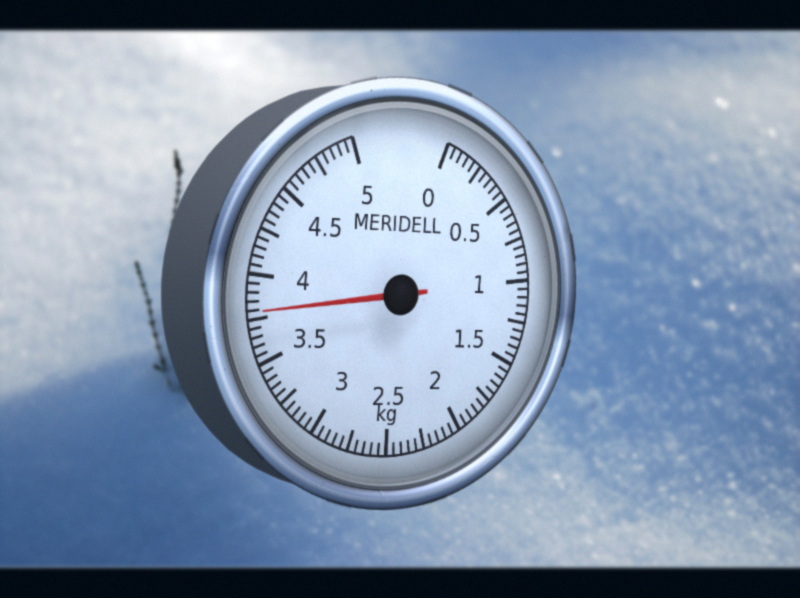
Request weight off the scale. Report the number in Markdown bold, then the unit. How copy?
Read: **3.8** kg
